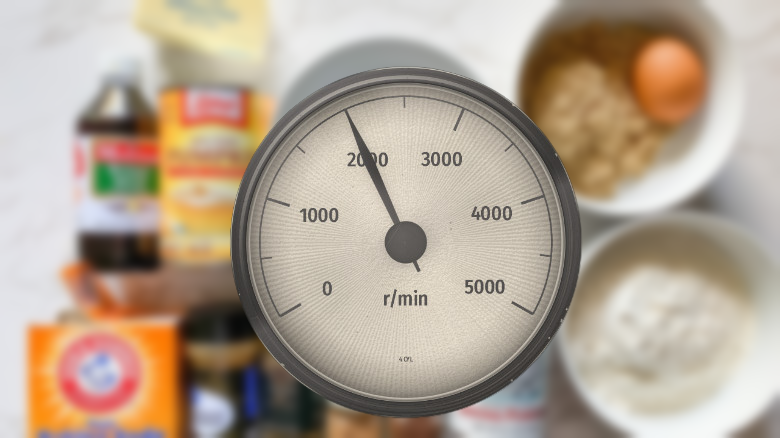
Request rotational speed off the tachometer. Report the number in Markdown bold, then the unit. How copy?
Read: **2000** rpm
